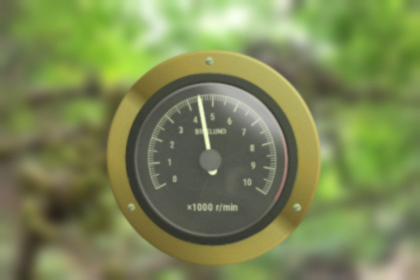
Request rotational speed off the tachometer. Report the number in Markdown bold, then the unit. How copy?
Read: **4500** rpm
